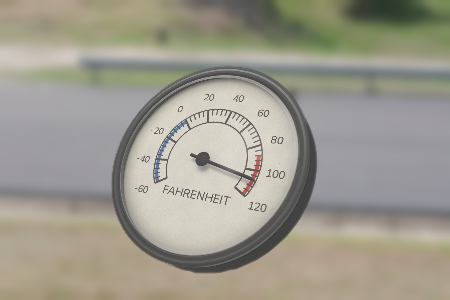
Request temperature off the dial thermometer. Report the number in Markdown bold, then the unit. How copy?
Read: **108** °F
